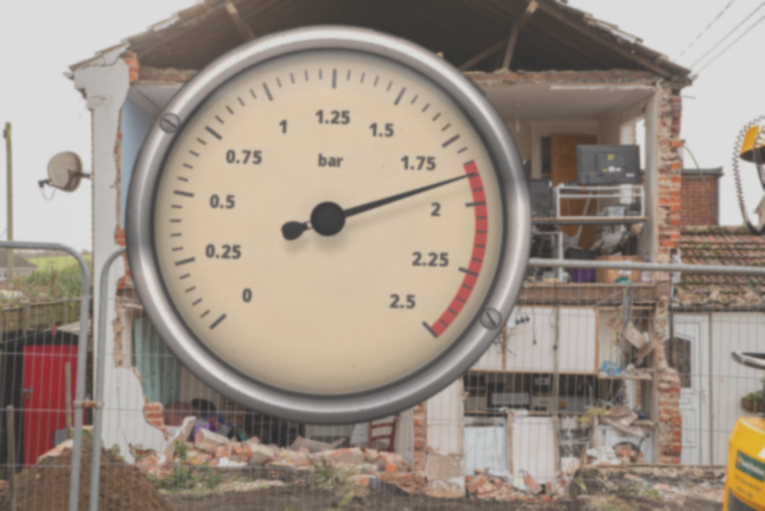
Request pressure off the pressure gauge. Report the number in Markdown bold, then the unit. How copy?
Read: **1.9** bar
